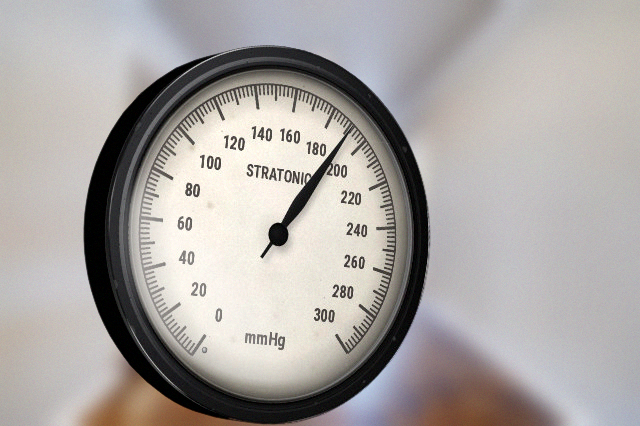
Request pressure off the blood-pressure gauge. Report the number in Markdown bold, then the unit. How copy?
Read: **190** mmHg
